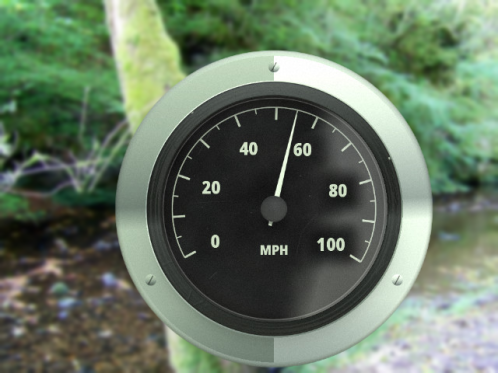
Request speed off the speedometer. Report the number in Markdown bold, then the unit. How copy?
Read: **55** mph
